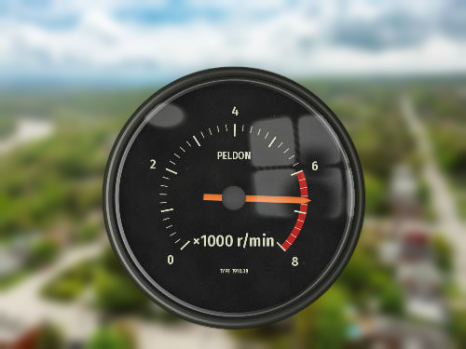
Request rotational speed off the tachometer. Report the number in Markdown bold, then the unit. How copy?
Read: **6700** rpm
